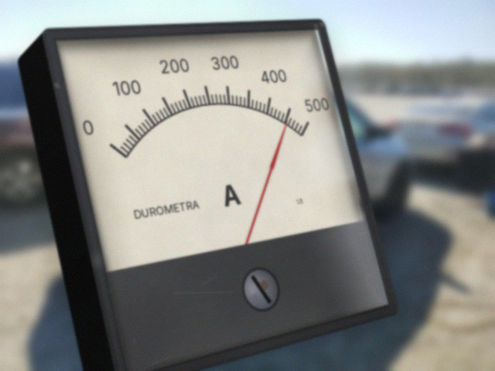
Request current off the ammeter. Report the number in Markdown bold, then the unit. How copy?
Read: **450** A
